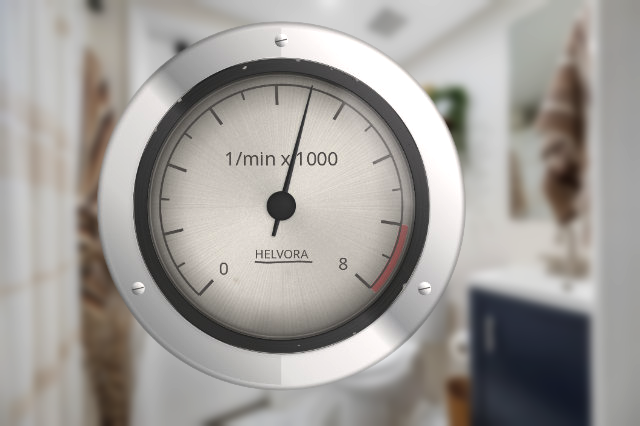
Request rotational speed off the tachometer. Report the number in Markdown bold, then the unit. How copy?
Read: **4500** rpm
